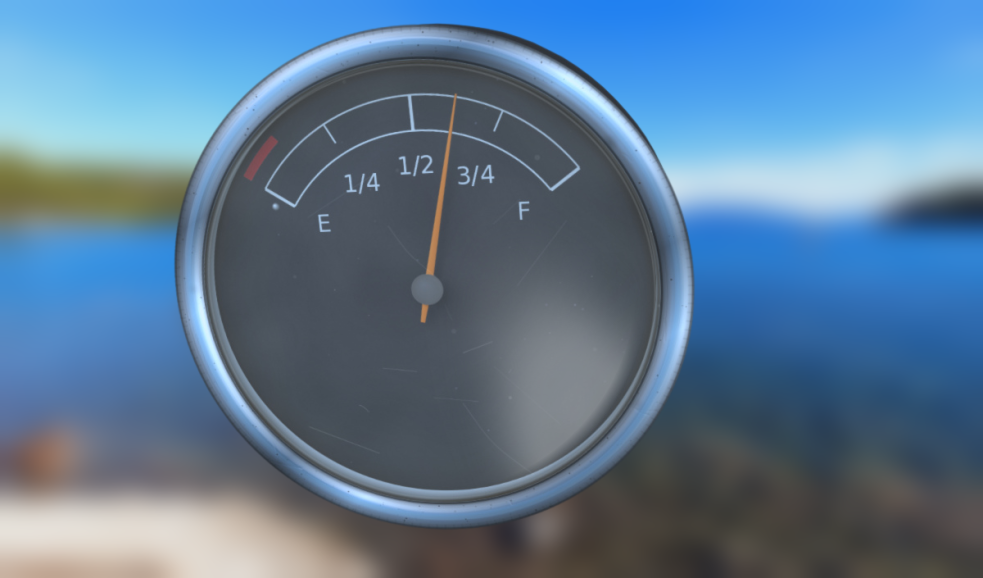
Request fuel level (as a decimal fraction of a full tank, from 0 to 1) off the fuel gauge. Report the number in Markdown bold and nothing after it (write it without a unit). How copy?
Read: **0.625**
